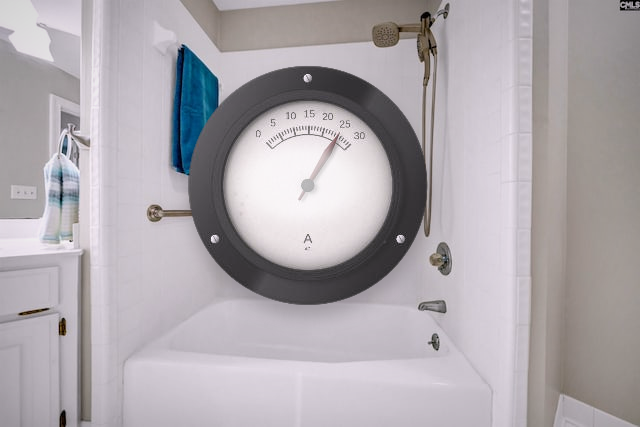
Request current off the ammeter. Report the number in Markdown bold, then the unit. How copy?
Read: **25** A
